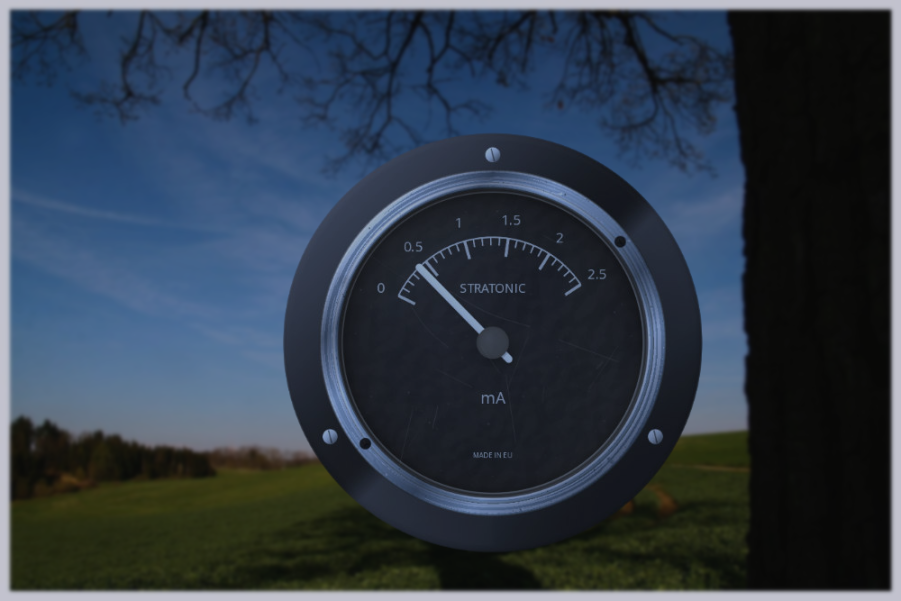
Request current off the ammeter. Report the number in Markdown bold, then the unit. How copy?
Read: **0.4** mA
